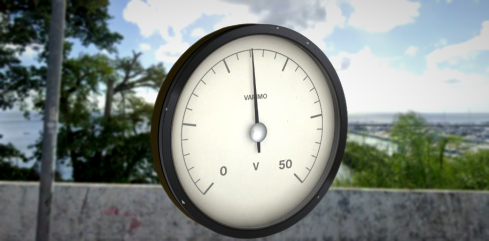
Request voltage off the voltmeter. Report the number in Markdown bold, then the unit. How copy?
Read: **24** V
